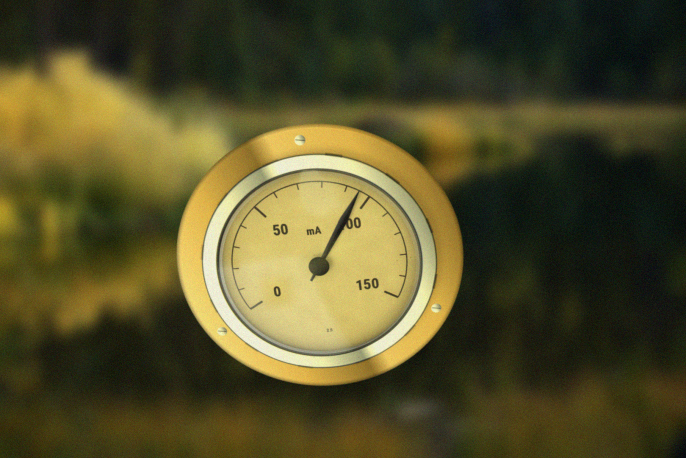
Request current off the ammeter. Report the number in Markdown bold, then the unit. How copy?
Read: **95** mA
